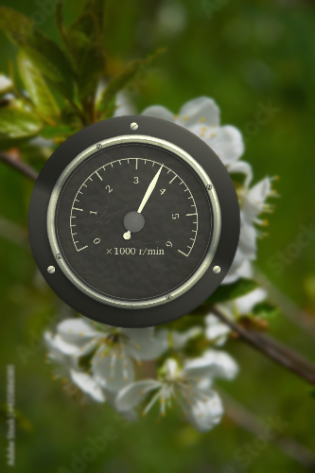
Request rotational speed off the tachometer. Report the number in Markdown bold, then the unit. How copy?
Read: **3600** rpm
